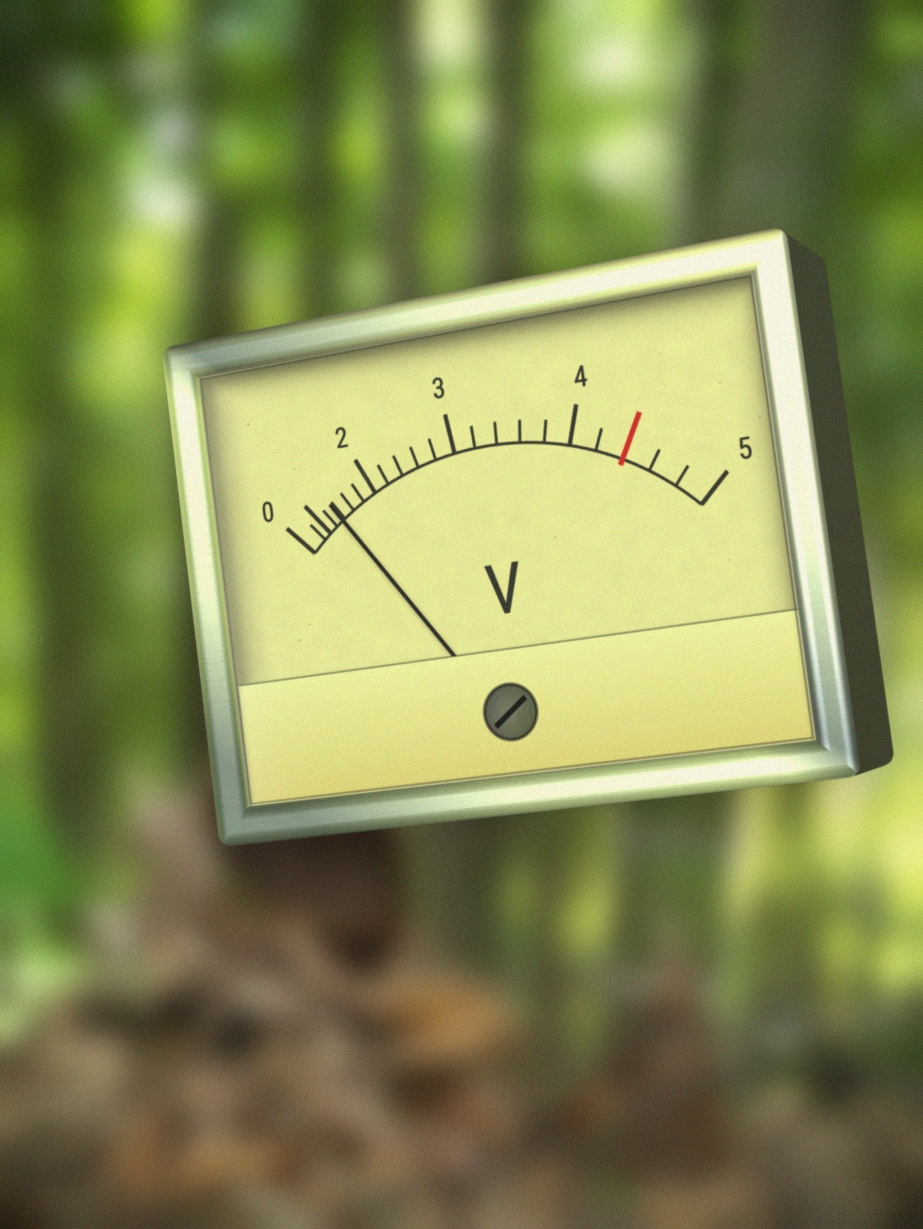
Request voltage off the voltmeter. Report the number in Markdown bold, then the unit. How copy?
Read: **1.4** V
